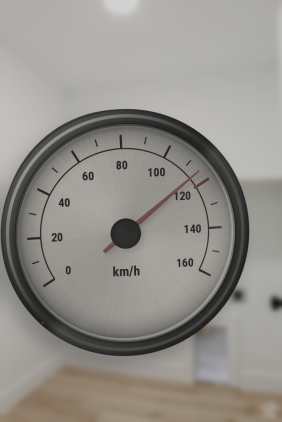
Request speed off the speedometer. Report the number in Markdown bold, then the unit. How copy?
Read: **115** km/h
